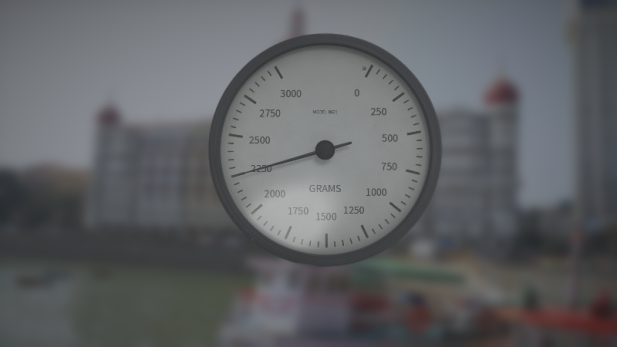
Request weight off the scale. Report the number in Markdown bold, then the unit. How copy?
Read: **2250** g
